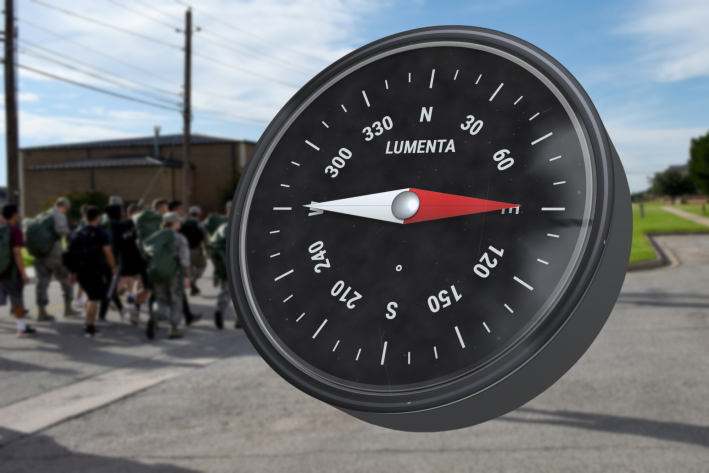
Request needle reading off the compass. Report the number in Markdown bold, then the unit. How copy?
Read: **90** °
